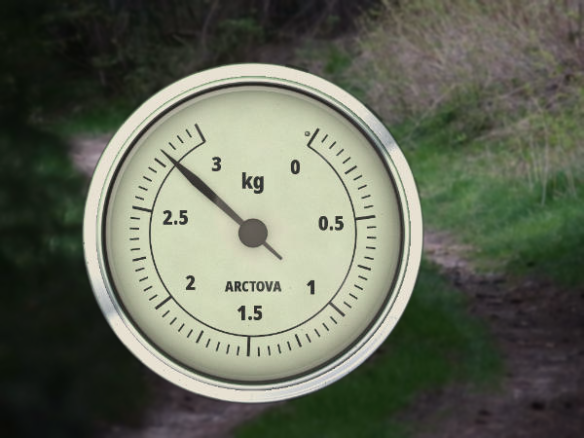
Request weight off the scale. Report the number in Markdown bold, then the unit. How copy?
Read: **2.8** kg
